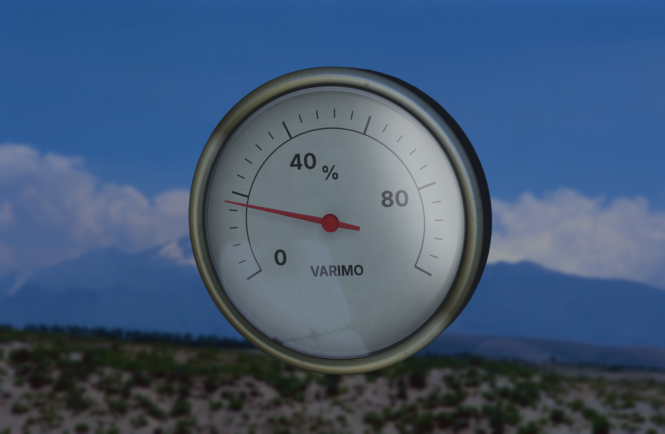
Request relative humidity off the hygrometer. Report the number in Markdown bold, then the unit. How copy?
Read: **18** %
